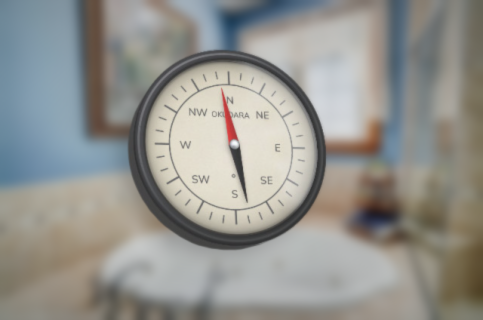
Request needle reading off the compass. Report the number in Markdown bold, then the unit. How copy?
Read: **350** °
